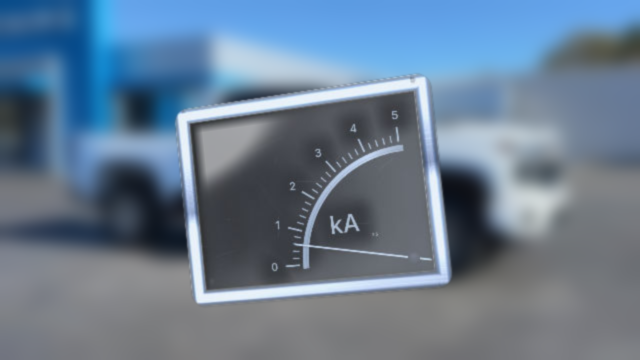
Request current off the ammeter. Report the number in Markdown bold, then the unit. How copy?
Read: **0.6** kA
